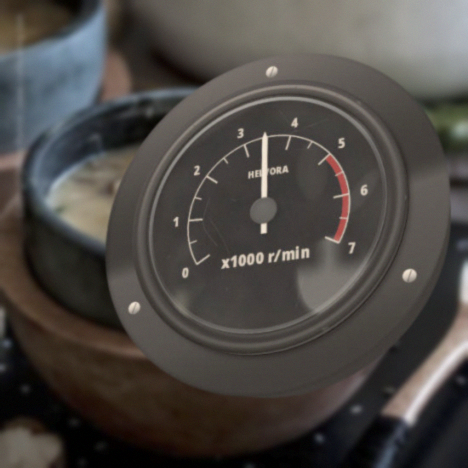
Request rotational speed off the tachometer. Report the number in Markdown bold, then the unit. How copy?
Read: **3500** rpm
